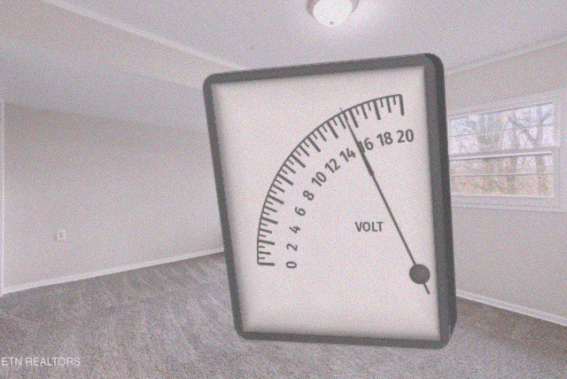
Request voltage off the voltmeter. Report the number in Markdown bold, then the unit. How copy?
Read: **15.5** V
